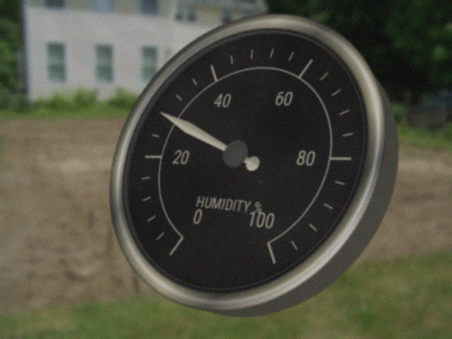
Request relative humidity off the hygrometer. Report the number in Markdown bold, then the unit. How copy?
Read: **28** %
